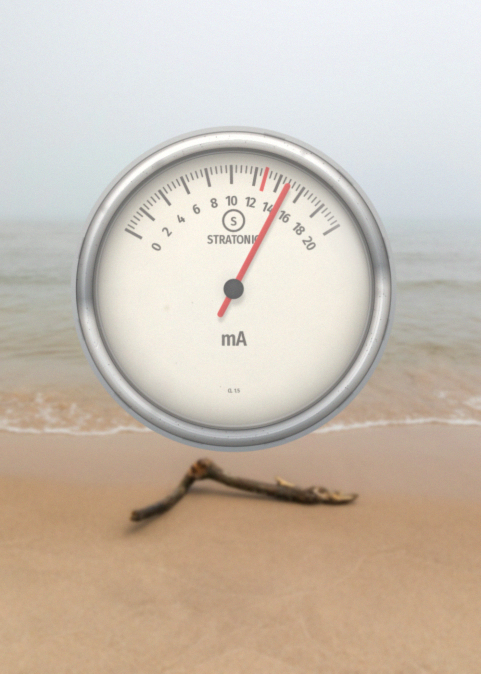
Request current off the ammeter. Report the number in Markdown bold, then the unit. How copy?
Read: **14.8** mA
